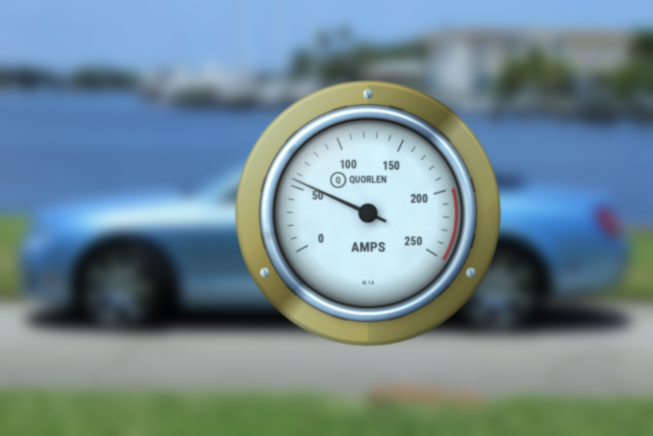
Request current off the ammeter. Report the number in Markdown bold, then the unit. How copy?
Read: **55** A
